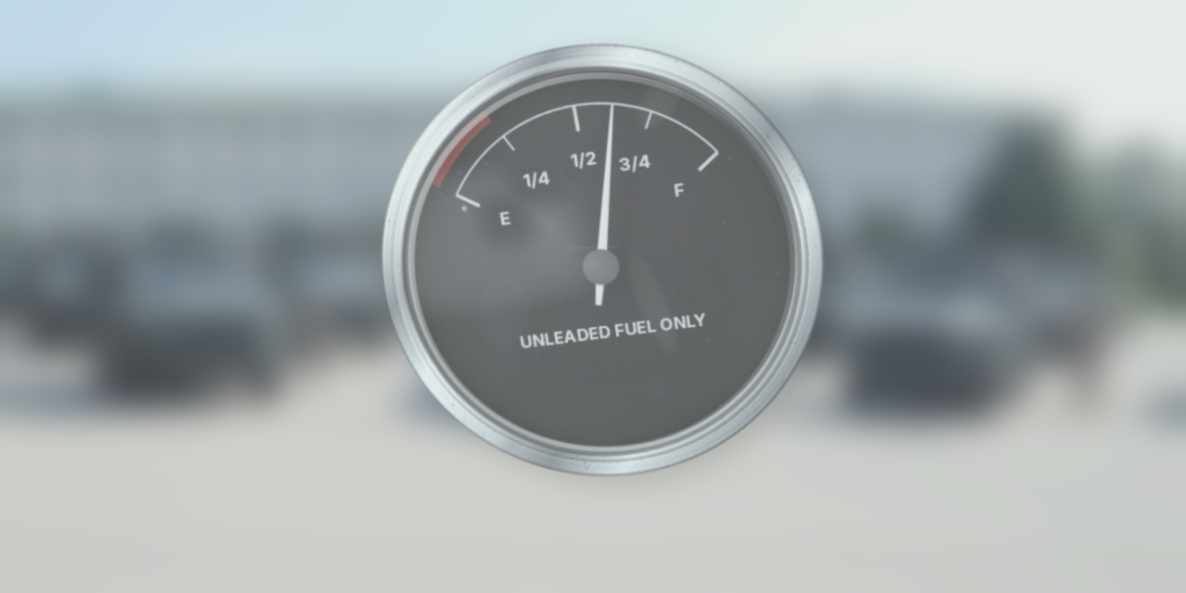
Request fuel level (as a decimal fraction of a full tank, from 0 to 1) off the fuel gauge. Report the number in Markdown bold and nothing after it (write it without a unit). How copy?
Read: **0.625**
